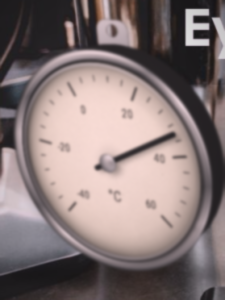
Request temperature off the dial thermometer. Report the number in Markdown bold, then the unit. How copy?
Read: **34** °C
